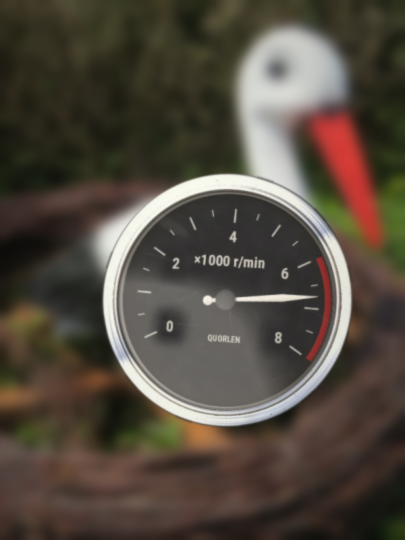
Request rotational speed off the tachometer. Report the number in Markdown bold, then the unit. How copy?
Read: **6750** rpm
